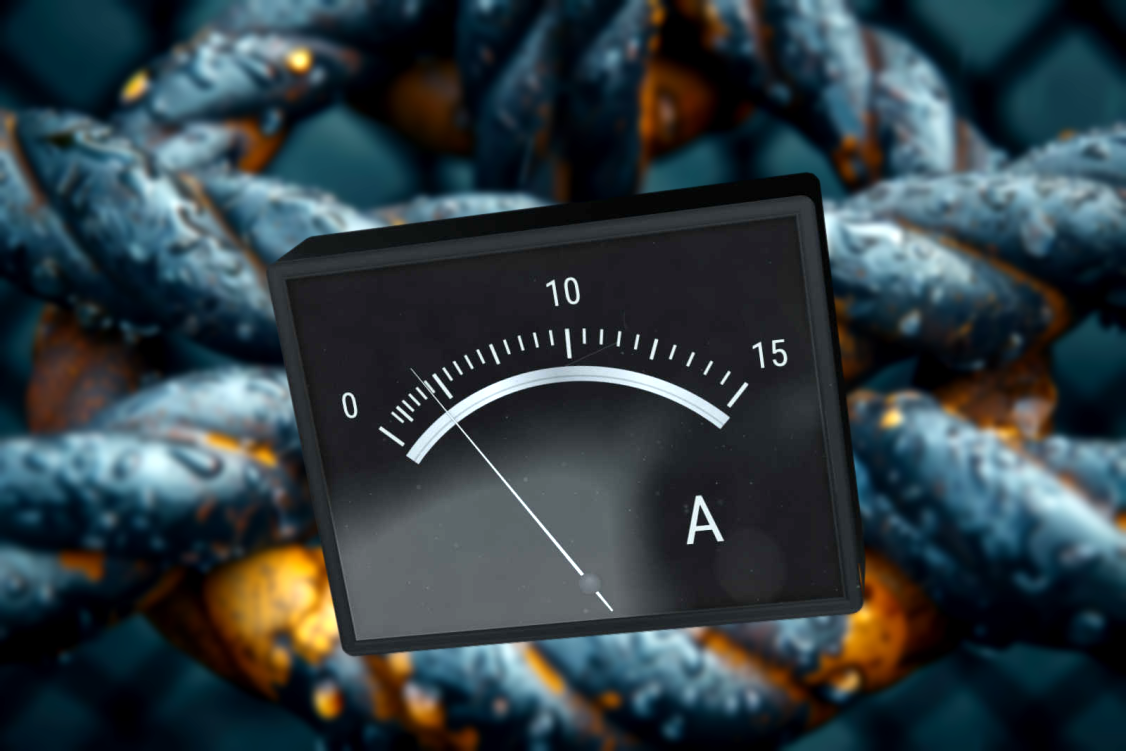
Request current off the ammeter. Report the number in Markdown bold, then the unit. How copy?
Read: **4.5** A
